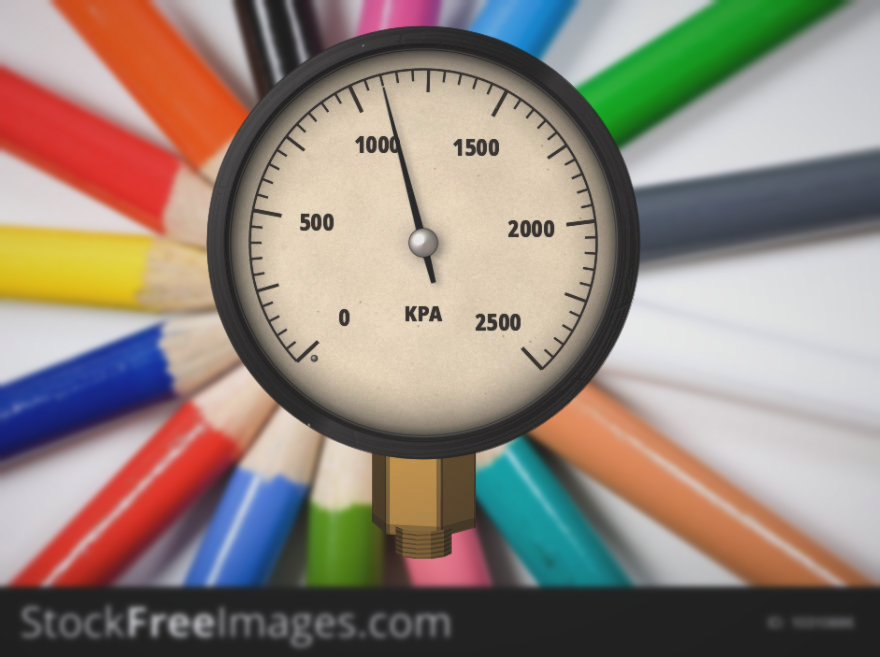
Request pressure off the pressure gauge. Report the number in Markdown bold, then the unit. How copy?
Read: **1100** kPa
